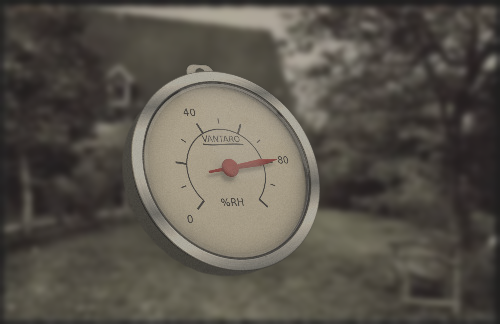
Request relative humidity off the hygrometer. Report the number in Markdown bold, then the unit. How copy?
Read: **80** %
